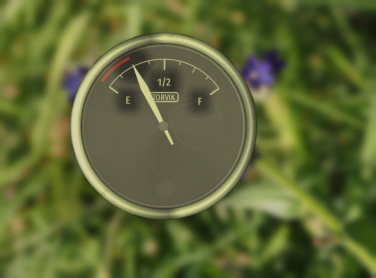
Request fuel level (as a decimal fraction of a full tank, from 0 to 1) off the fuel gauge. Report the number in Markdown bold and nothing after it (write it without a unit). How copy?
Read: **0.25**
